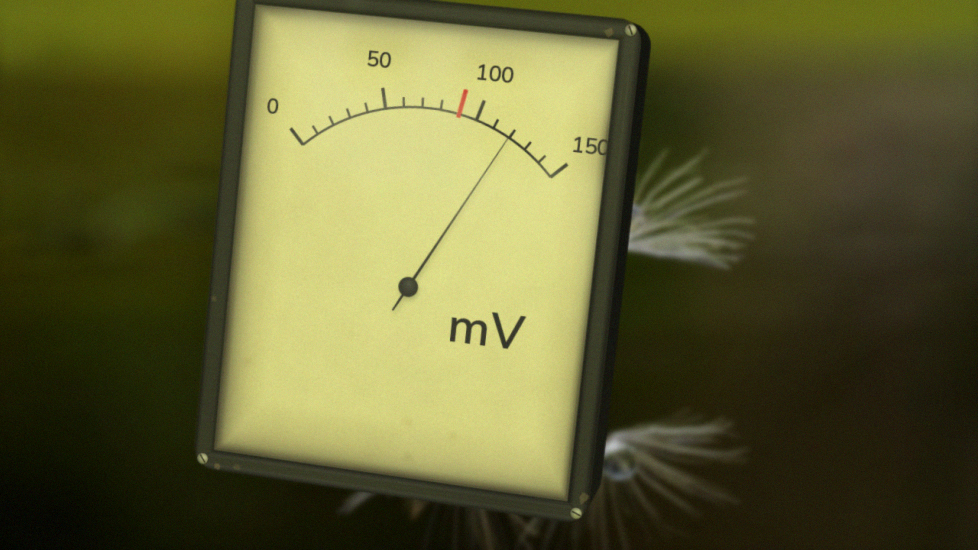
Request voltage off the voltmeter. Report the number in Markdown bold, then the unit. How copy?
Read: **120** mV
